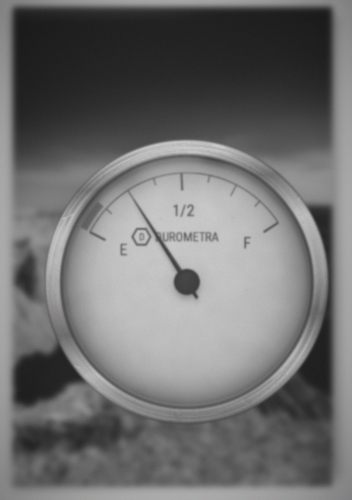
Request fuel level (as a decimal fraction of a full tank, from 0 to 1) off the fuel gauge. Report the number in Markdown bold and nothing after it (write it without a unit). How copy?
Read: **0.25**
